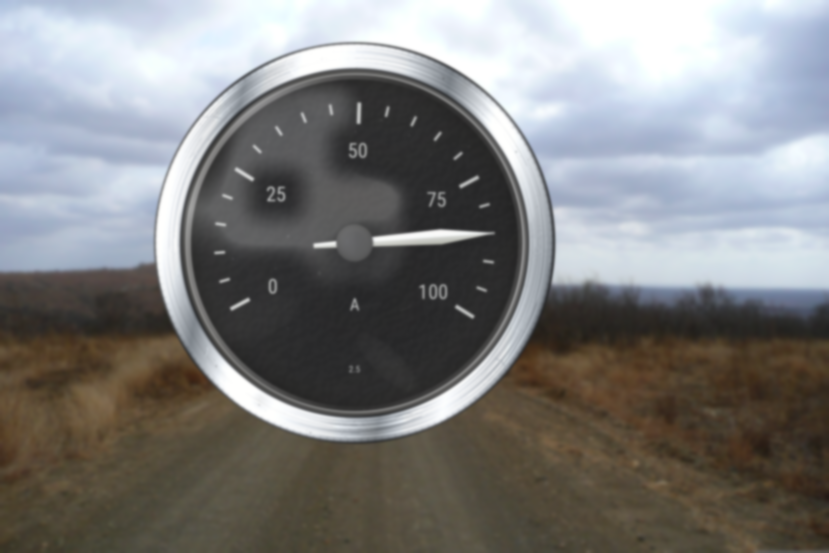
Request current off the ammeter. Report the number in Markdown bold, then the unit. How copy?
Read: **85** A
